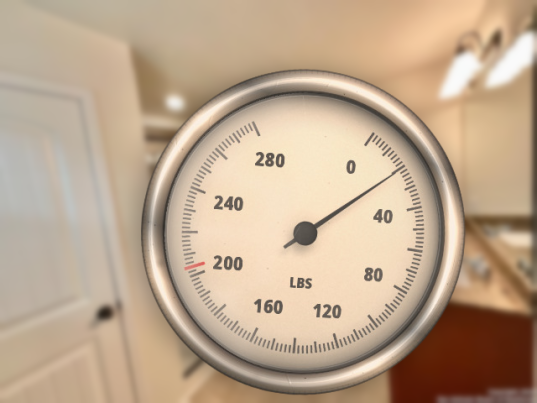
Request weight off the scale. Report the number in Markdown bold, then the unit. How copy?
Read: **20** lb
